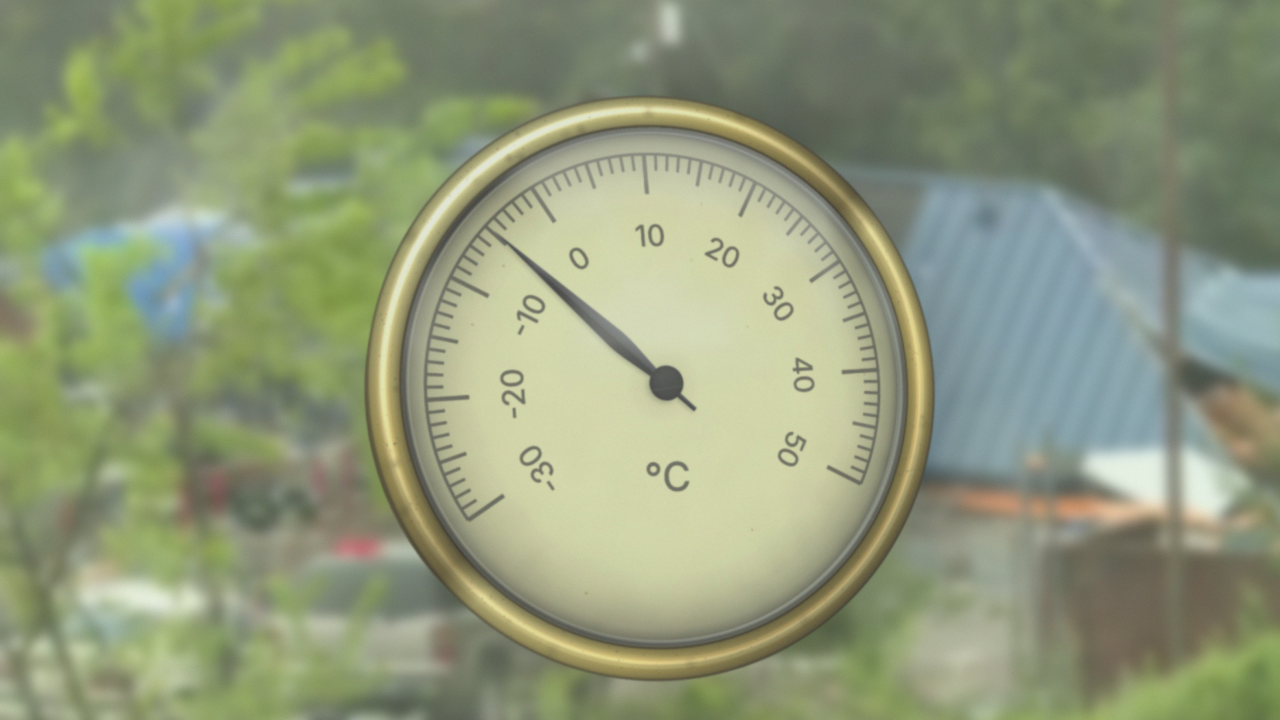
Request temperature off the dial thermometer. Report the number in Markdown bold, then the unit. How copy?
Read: **-5** °C
